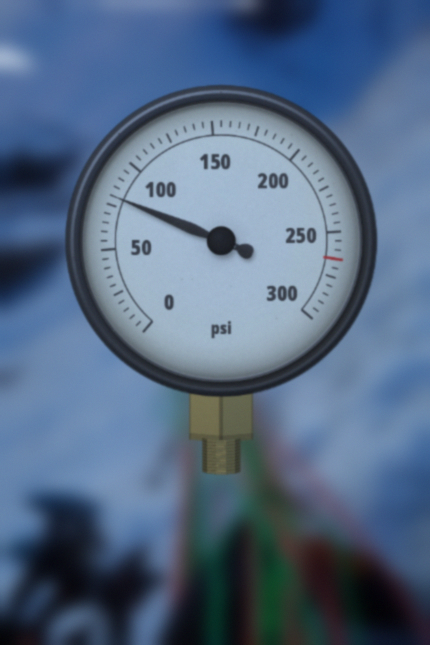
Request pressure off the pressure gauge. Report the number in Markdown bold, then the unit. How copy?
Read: **80** psi
